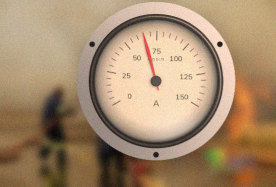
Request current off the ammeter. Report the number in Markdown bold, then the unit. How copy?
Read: **65** A
